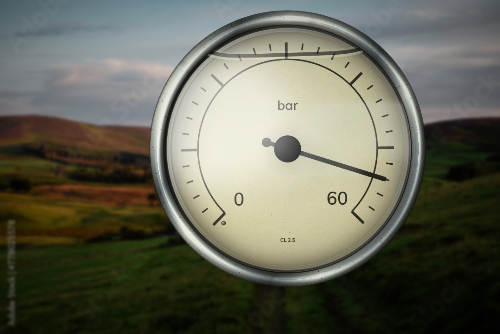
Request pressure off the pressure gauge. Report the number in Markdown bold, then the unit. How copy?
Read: **54** bar
